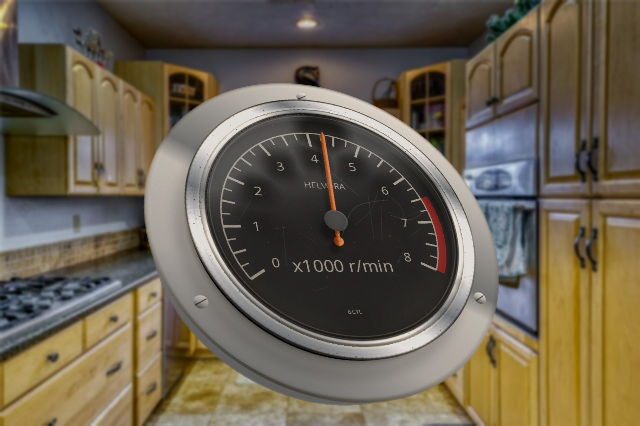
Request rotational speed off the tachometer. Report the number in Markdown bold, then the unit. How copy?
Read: **4250** rpm
